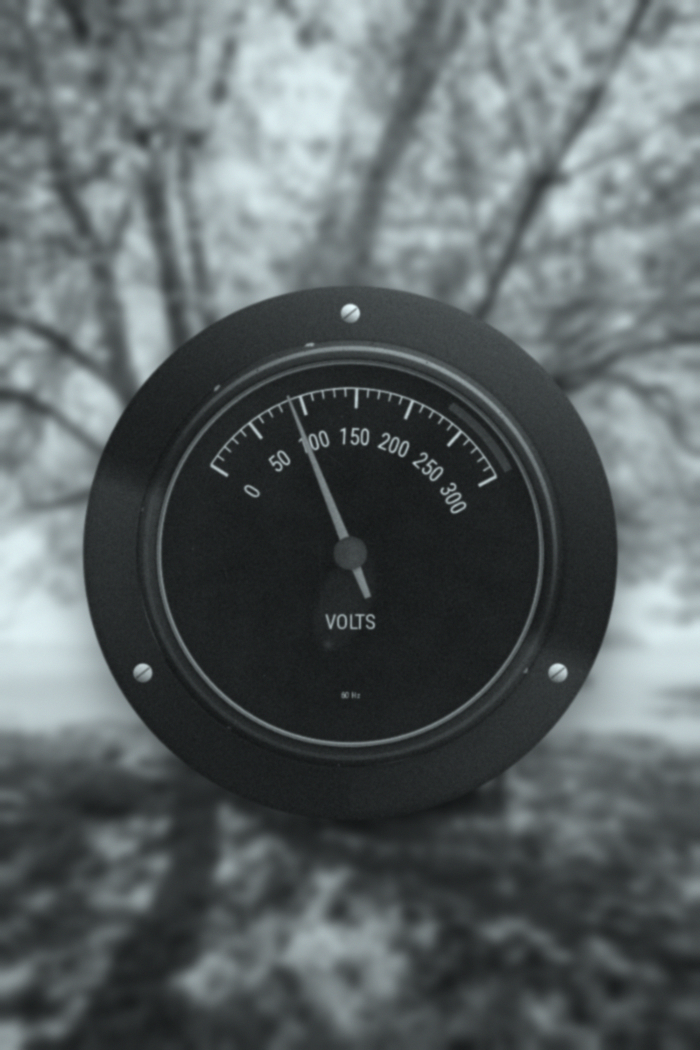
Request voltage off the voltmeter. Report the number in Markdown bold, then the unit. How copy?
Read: **90** V
